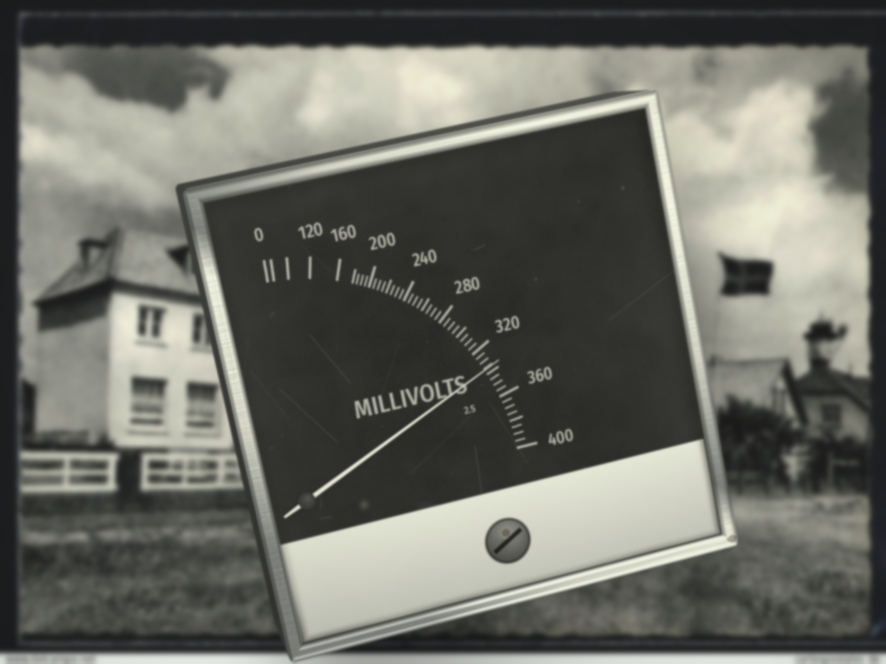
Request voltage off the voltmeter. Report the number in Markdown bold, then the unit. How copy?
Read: **335** mV
